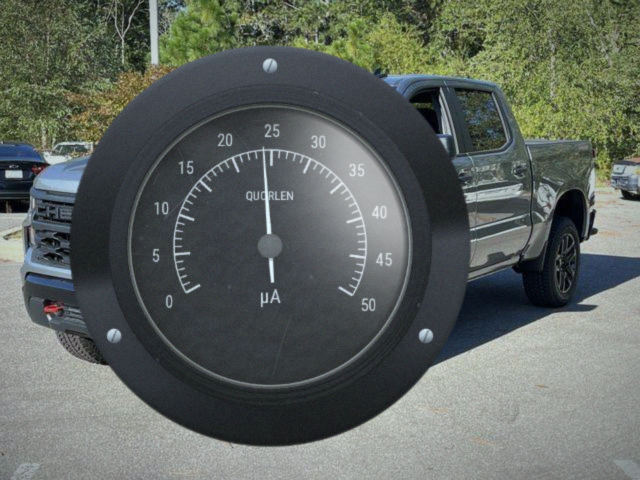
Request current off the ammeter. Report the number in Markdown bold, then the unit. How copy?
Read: **24** µA
